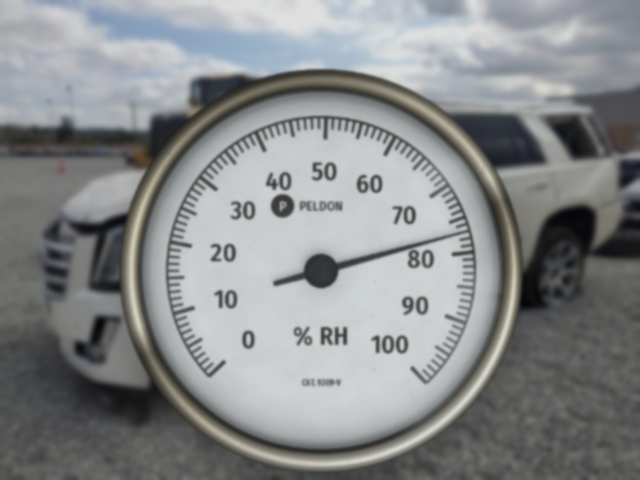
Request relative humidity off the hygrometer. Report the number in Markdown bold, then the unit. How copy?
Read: **77** %
